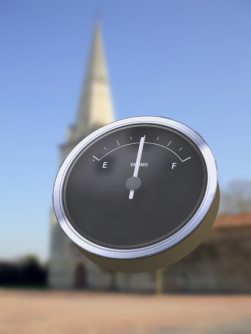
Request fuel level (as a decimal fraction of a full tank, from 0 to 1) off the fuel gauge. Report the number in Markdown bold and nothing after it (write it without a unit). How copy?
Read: **0.5**
